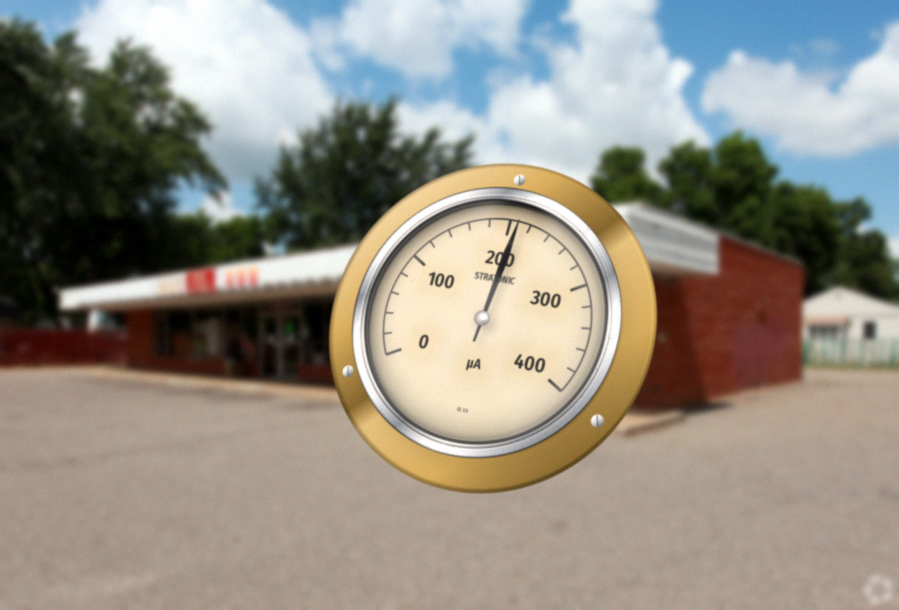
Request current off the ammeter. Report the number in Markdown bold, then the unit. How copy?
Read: **210** µA
